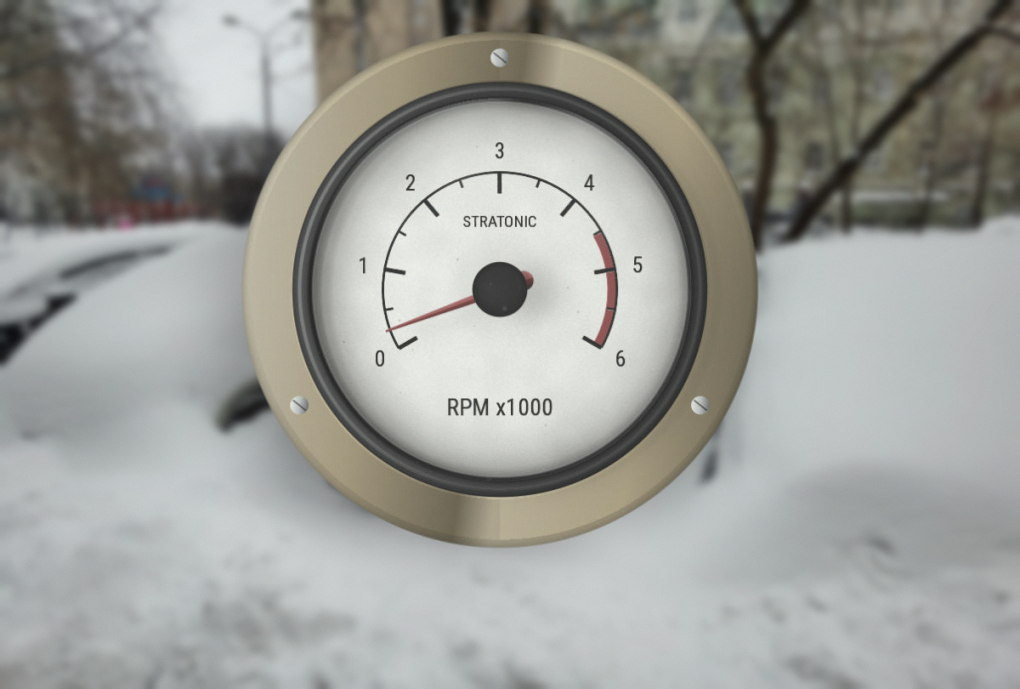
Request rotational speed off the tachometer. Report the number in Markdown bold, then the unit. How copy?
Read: **250** rpm
